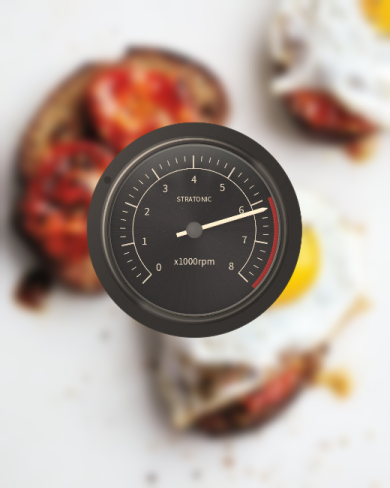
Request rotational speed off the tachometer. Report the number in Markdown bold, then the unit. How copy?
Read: **6200** rpm
